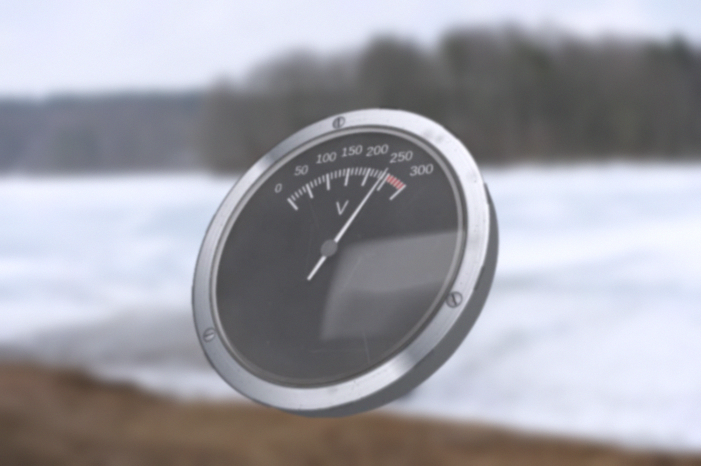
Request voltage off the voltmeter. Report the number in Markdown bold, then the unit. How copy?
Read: **250** V
